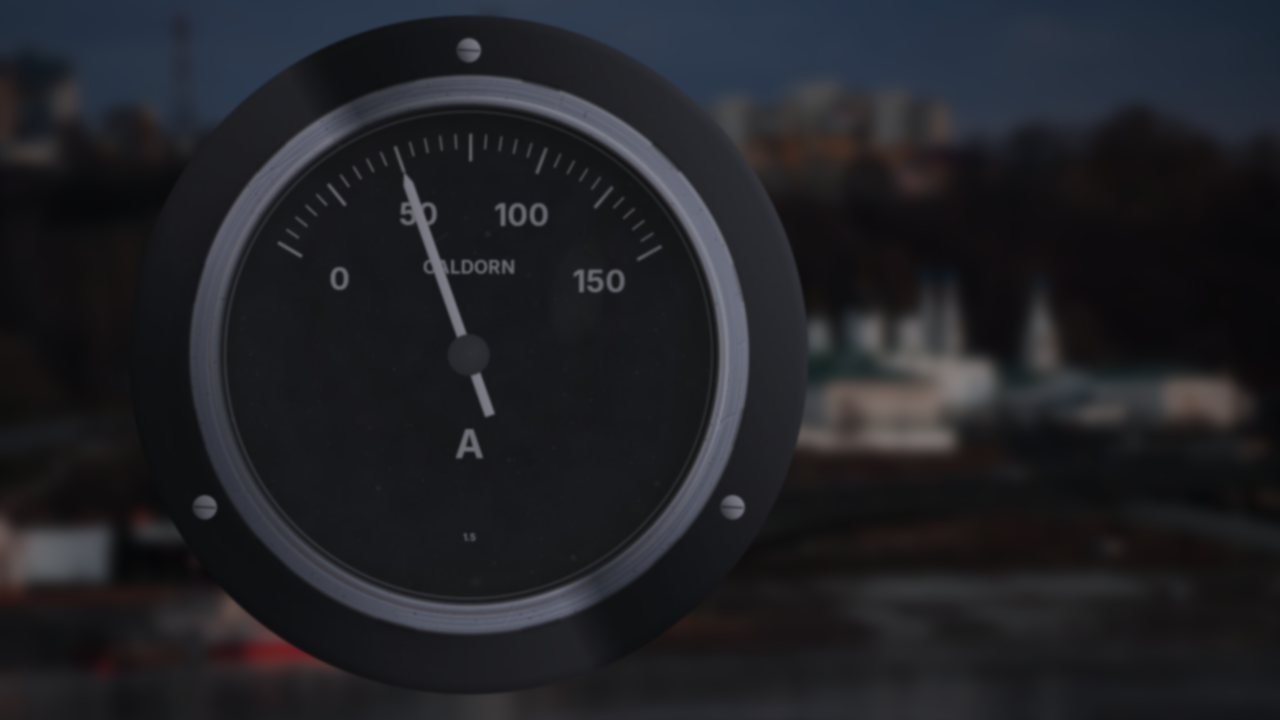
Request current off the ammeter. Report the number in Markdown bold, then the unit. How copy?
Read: **50** A
